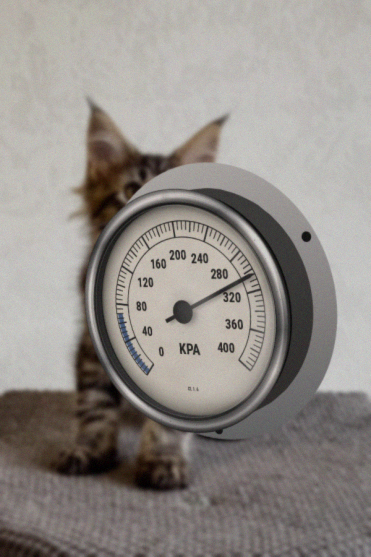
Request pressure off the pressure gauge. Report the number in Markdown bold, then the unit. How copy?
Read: **305** kPa
